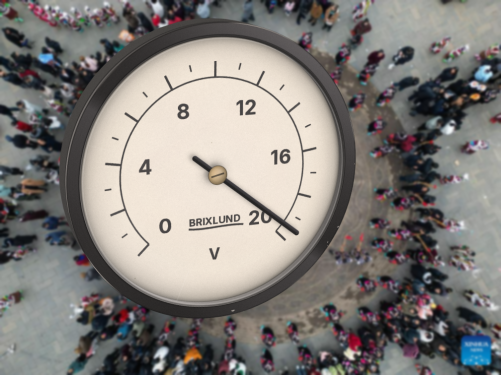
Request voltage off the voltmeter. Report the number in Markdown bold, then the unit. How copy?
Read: **19.5** V
